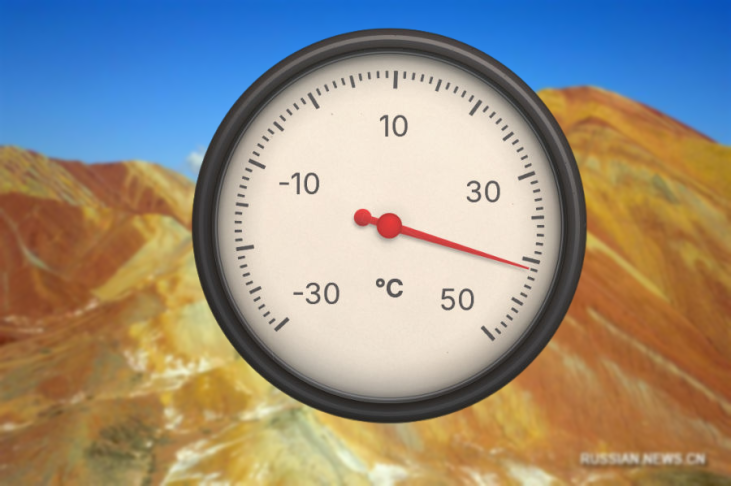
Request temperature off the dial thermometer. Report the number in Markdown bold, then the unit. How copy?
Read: **41** °C
